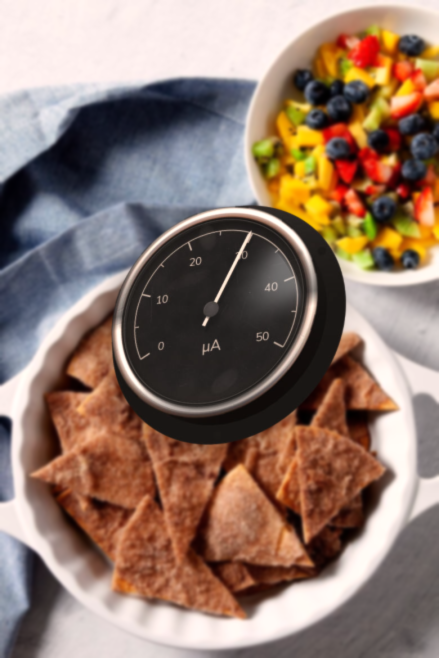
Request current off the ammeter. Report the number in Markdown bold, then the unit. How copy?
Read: **30** µA
